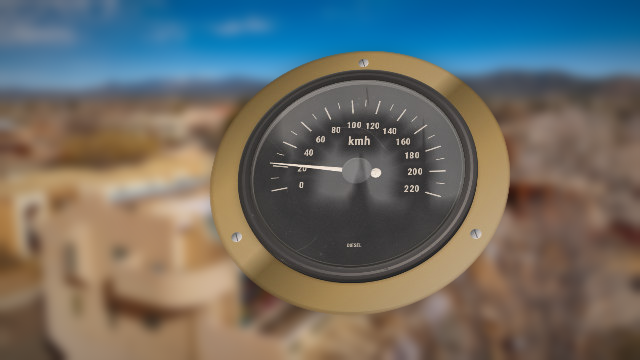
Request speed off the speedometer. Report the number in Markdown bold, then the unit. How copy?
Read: **20** km/h
